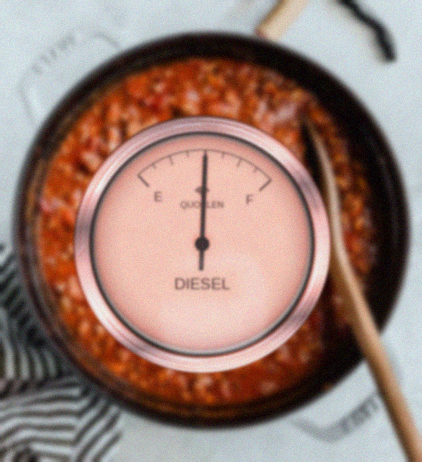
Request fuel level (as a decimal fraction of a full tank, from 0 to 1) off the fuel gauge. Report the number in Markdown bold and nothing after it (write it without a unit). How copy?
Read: **0.5**
